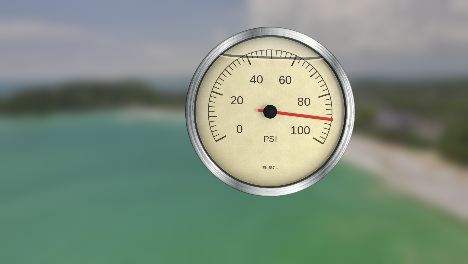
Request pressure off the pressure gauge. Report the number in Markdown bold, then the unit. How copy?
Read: **90** psi
